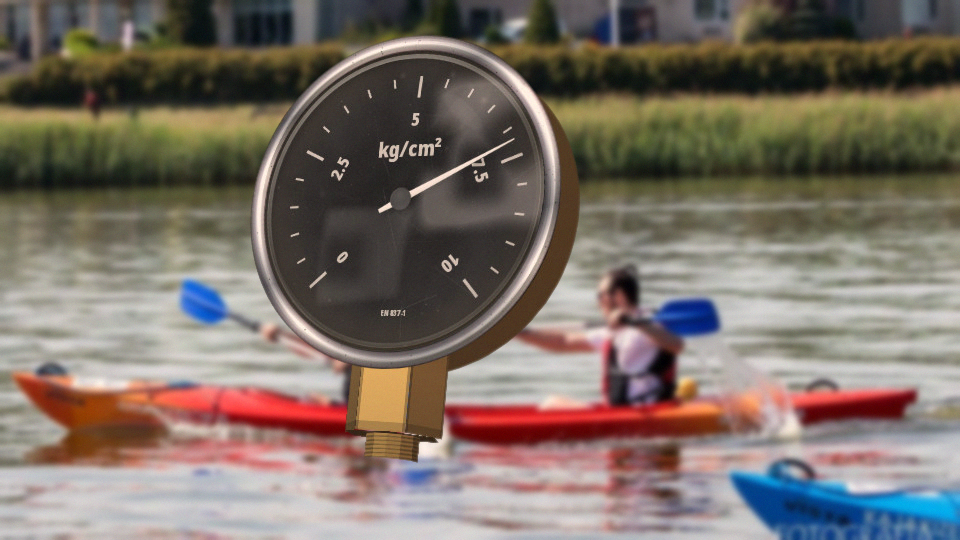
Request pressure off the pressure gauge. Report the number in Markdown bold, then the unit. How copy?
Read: **7.25** kg/cm²
